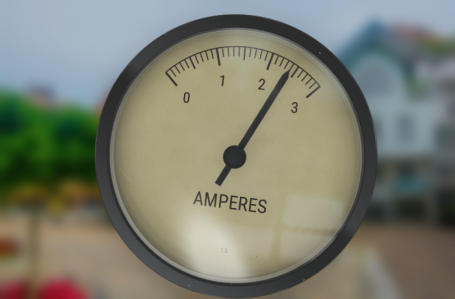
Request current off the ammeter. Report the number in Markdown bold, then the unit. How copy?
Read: **2.4** A
